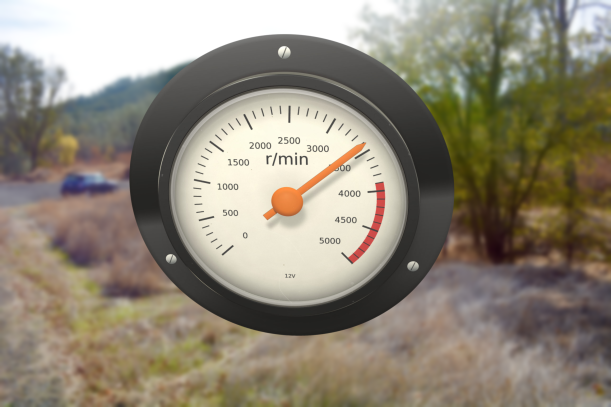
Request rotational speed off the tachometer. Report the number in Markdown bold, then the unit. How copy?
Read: **3400** rpm
